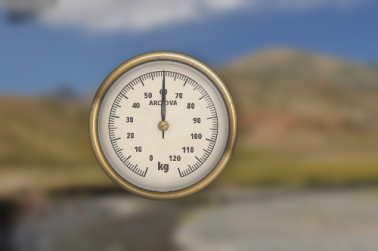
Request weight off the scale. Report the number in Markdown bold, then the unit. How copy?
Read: **60** kg
